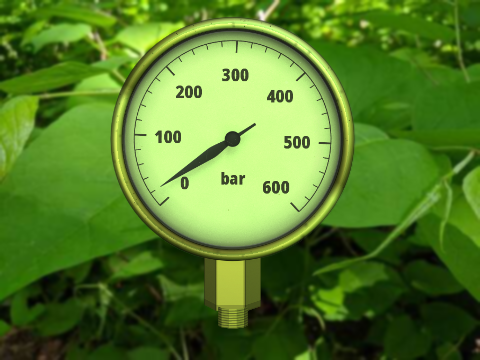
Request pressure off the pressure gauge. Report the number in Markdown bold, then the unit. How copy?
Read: **20** bar
